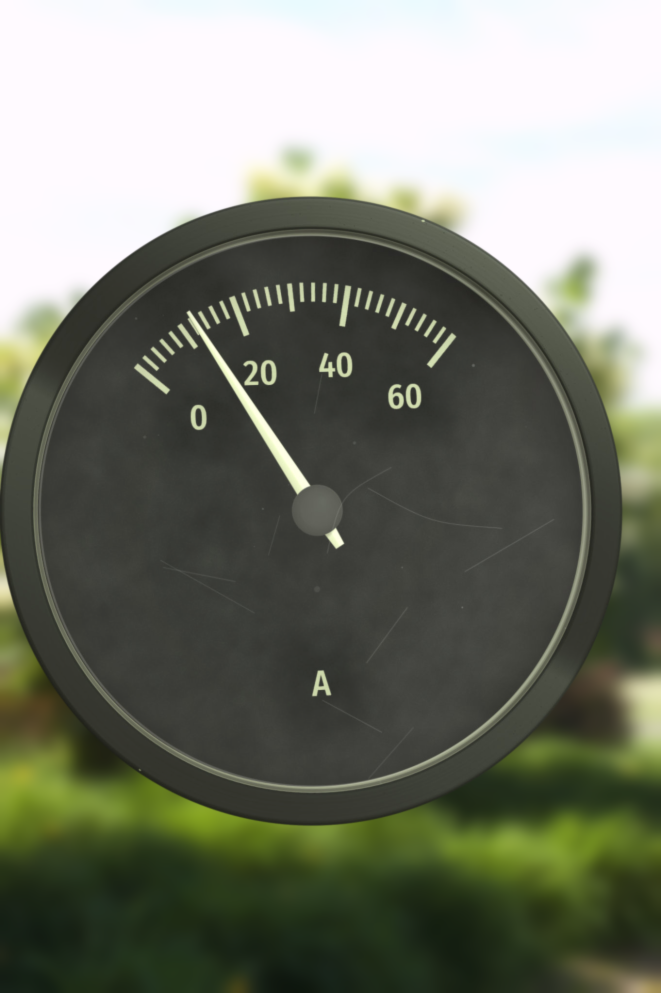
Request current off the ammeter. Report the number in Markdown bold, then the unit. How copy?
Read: **12** A
